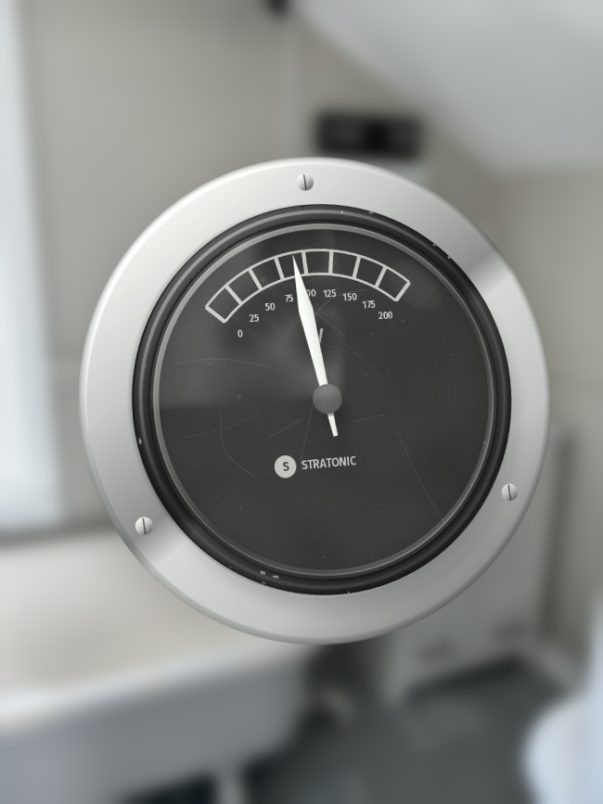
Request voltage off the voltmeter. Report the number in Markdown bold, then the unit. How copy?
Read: **87.5** V
